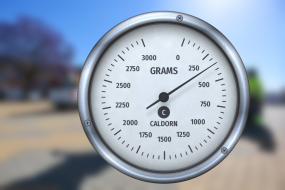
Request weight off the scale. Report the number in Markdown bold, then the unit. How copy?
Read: **350** g
